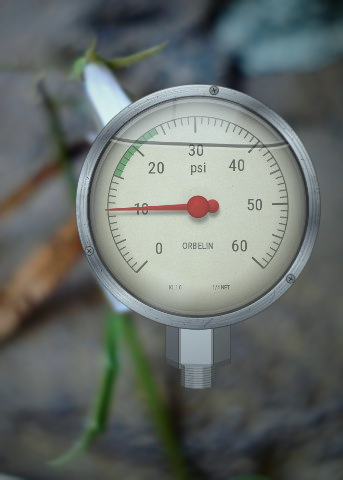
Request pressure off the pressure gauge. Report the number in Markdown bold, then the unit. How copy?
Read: **10** psi
